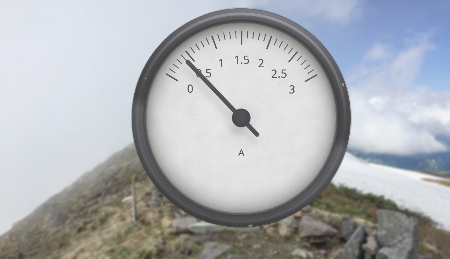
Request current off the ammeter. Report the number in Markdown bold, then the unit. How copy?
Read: **0.4** A
